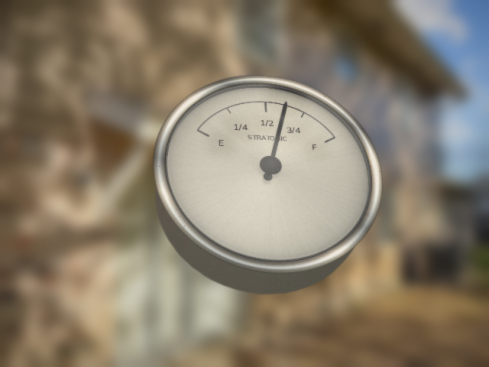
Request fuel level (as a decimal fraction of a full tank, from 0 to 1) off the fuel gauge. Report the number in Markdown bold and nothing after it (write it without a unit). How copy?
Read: **0.625**
